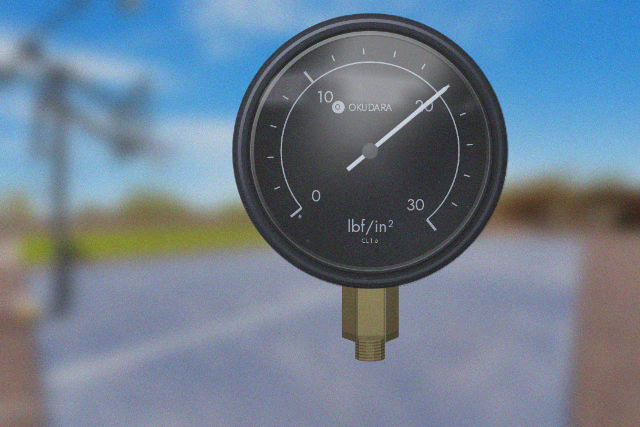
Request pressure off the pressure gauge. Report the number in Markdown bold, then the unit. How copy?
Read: **20** psi
